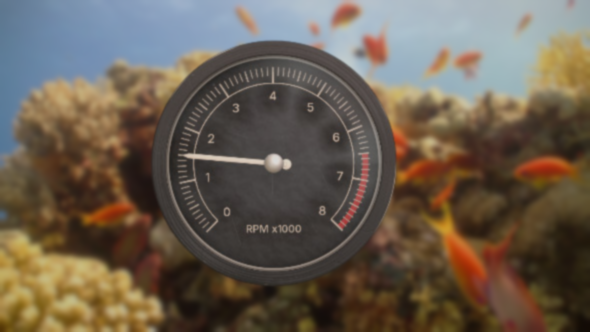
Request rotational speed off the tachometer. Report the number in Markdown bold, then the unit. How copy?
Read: **1500** rpm
